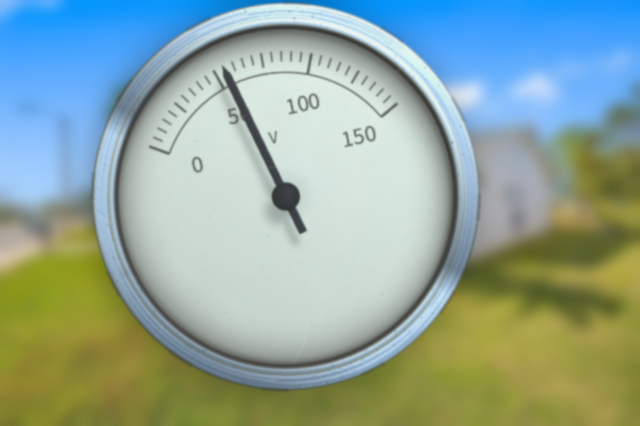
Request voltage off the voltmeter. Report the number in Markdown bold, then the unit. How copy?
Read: **55** V
